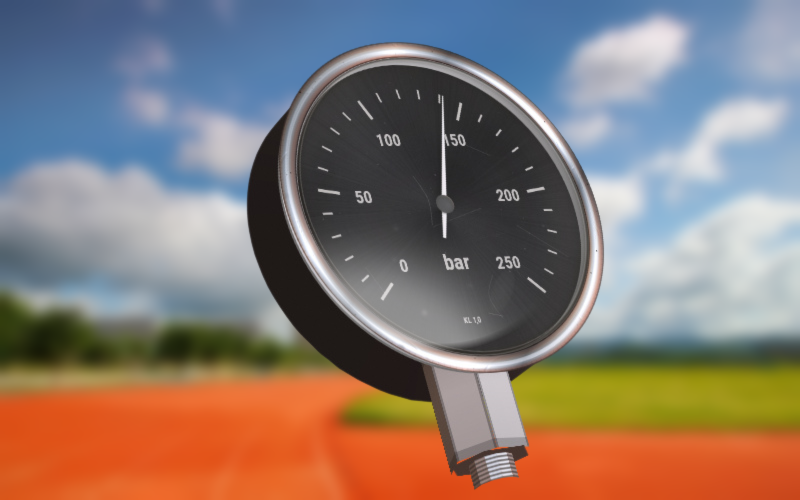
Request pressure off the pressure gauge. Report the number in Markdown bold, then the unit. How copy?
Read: **140** bar
